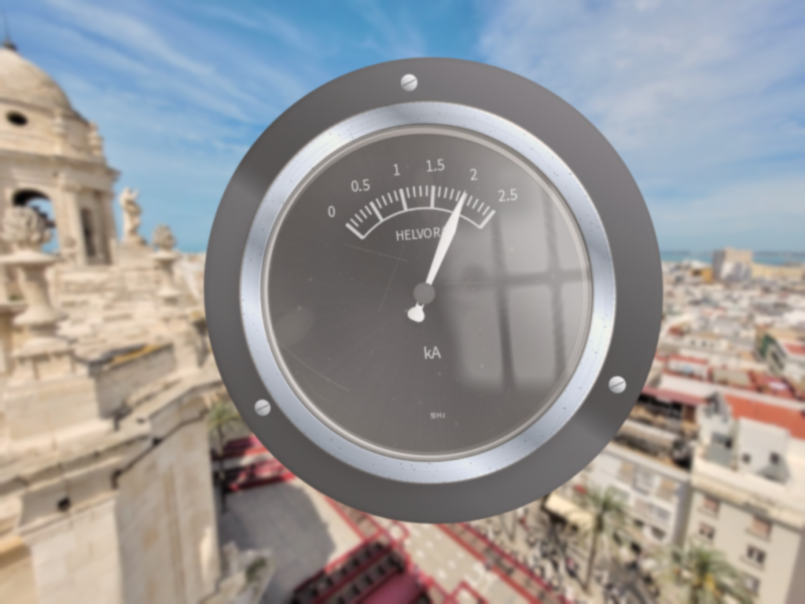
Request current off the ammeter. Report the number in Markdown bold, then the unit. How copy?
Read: **2** kA
